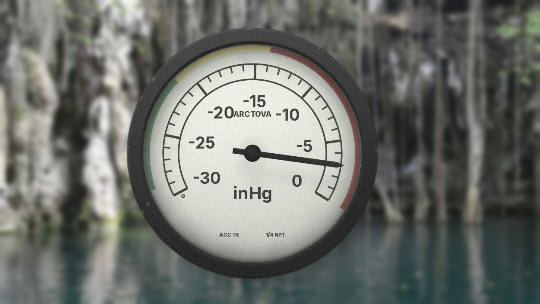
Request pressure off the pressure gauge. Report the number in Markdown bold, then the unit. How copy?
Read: **-3** inHg
